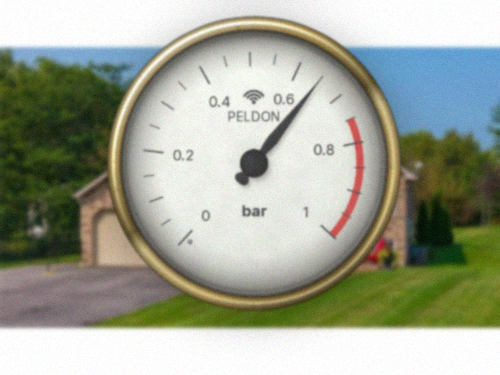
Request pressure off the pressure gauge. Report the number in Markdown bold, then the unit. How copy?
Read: **0.65** bar
